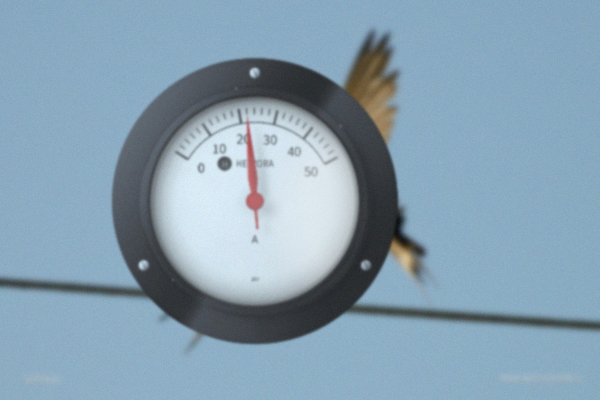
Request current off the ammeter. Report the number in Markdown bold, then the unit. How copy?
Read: **22** A
